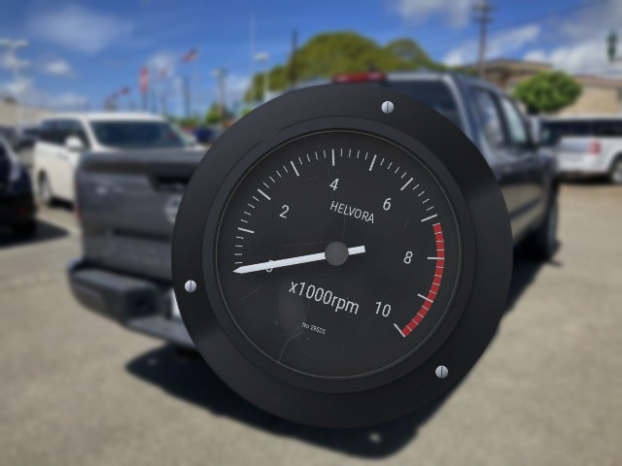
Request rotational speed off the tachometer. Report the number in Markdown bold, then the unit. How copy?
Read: **0** rpm
